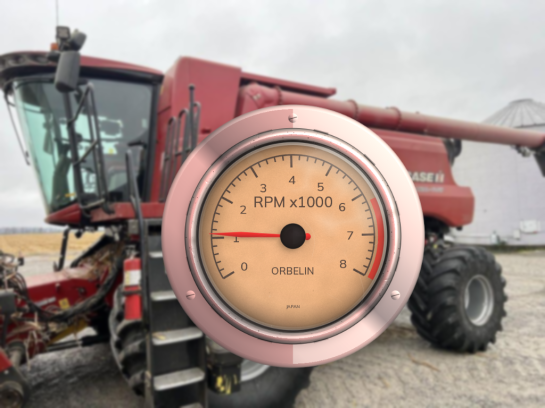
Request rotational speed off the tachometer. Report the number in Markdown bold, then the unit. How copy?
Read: **1100** rpm
